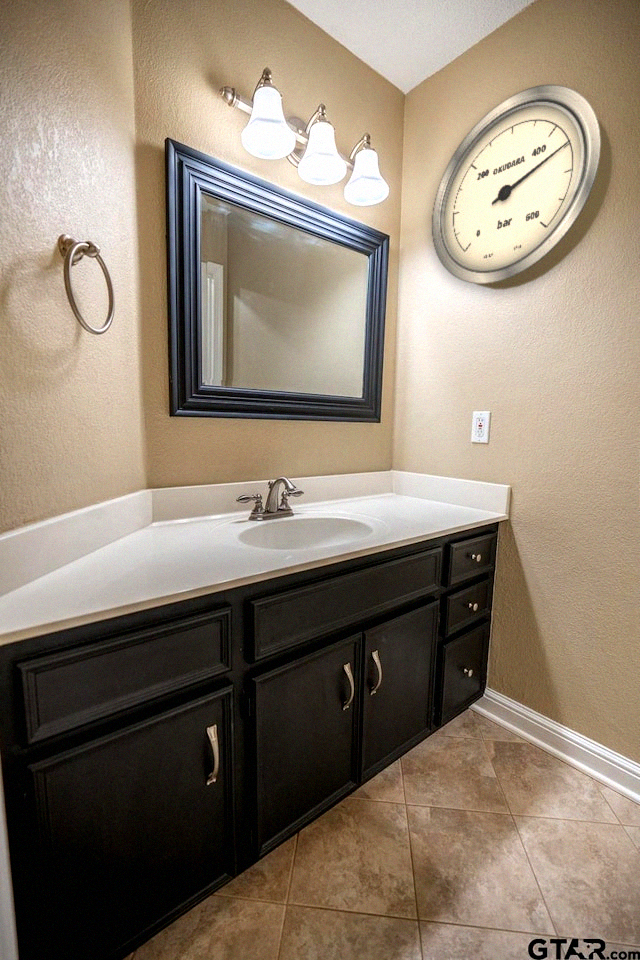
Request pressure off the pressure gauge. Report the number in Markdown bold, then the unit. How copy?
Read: **450** bar
